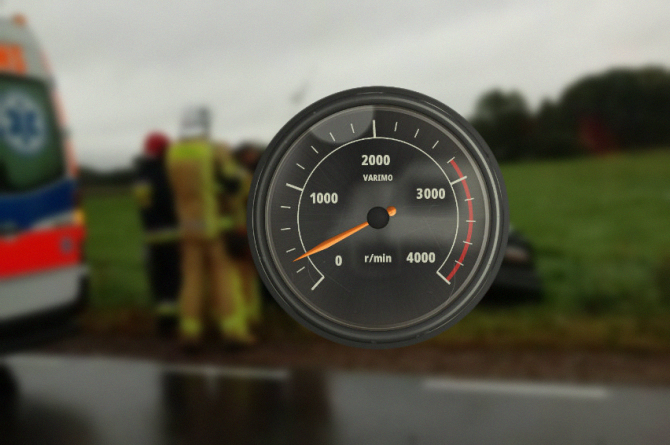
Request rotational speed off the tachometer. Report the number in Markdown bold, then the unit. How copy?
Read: **300** rpm
